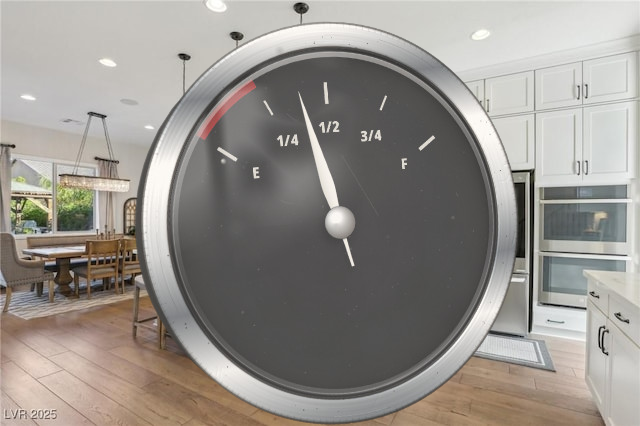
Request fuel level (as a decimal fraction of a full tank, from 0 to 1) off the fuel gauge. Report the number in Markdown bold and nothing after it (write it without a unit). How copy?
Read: **0.375**
